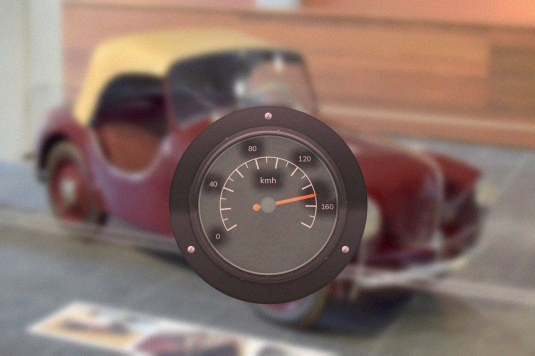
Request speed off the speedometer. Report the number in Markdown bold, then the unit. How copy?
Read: **150** km/h
